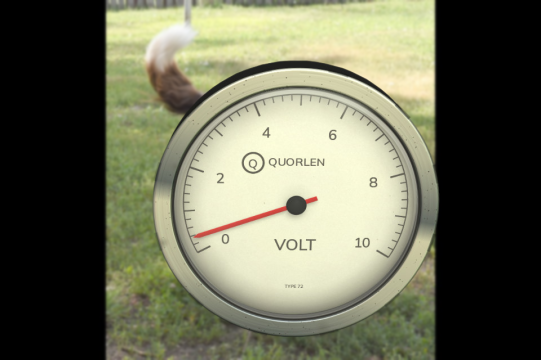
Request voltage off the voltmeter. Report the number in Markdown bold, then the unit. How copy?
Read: **0.4** V
